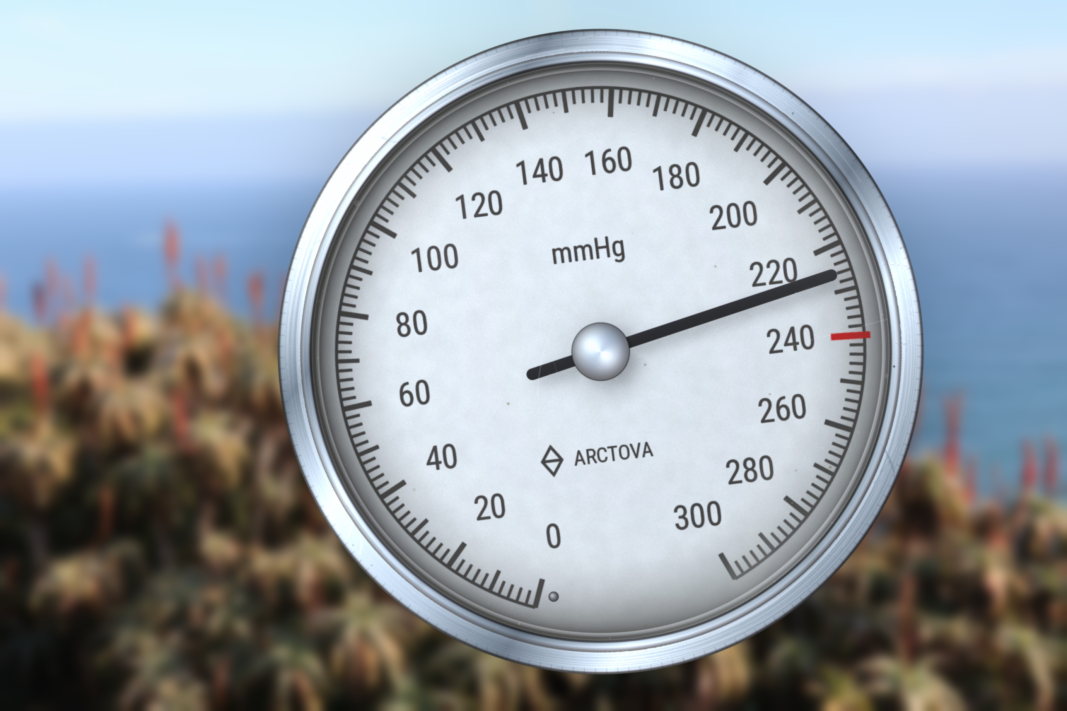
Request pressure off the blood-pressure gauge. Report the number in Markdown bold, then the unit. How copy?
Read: **226** mmHg
